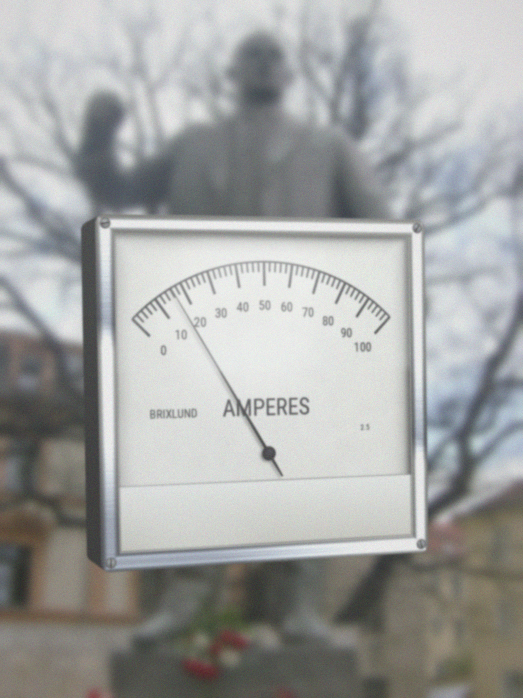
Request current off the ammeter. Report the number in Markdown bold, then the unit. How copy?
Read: **16** A
